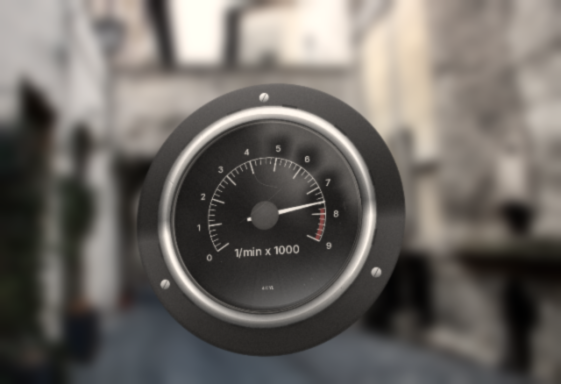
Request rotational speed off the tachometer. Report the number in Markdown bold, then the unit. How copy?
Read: **7600** rpm
